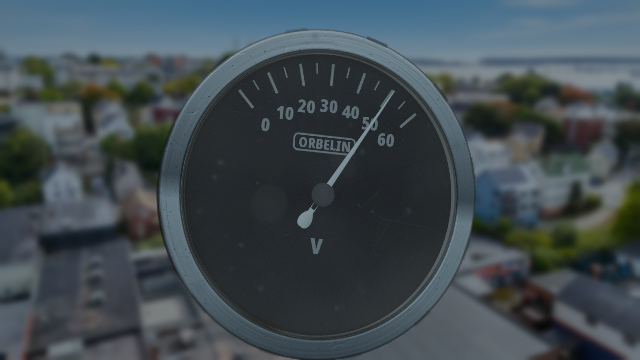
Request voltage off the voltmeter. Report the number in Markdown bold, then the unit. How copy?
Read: **50** V
